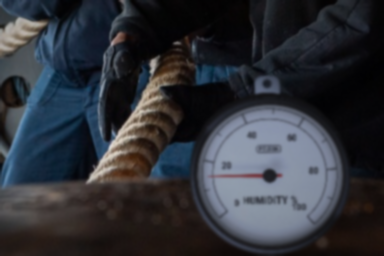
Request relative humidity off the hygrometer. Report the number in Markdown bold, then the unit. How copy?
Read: **15** %
